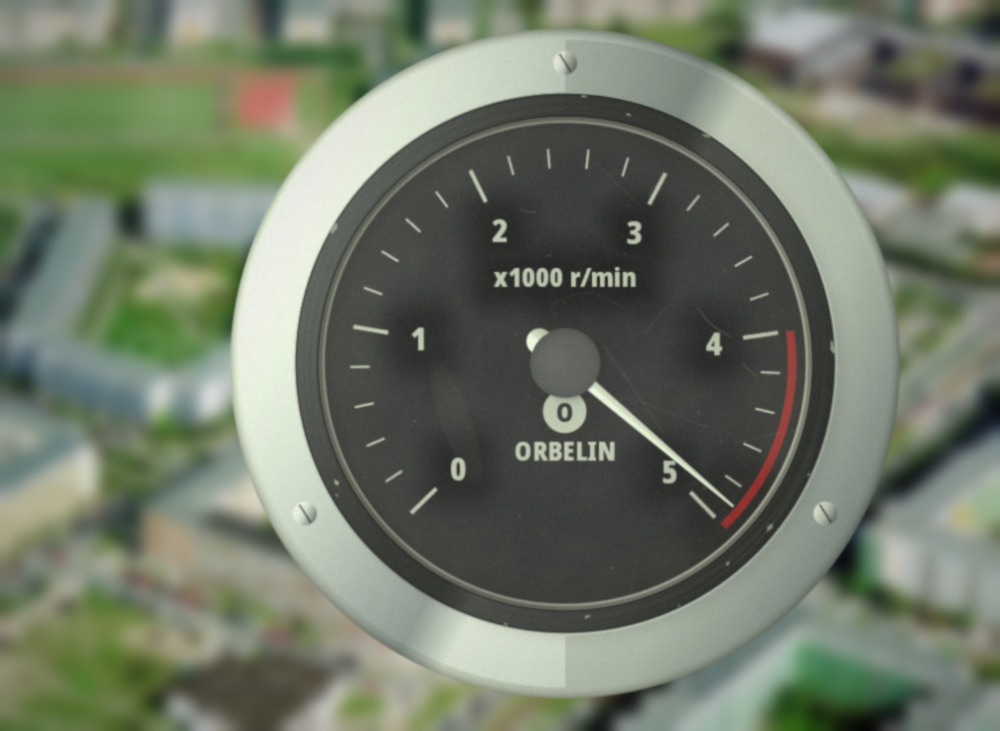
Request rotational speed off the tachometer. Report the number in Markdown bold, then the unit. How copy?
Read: **4900** rpm
